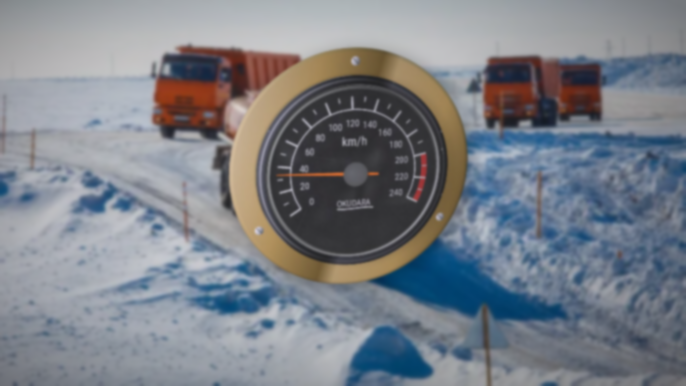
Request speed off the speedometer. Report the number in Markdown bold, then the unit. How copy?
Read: **35** km/h
